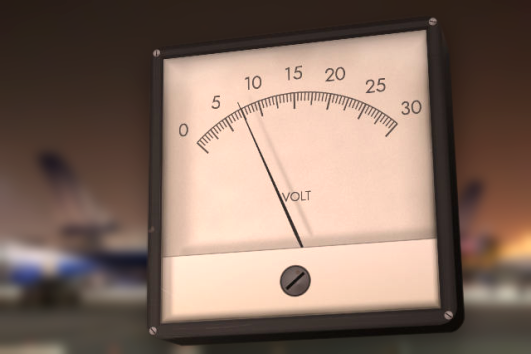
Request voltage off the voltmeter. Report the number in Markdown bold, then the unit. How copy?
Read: **7.5** V
